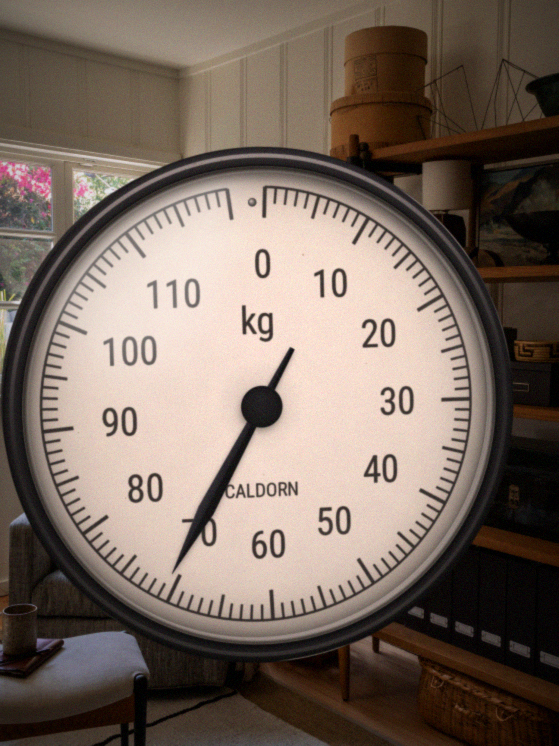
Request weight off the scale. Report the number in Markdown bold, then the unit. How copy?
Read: **71** kg
